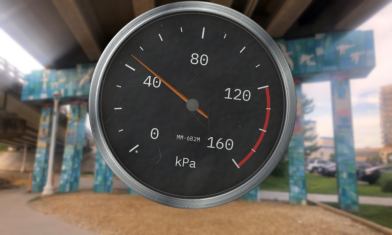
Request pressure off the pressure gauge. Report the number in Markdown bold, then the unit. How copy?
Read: **45** kPa
